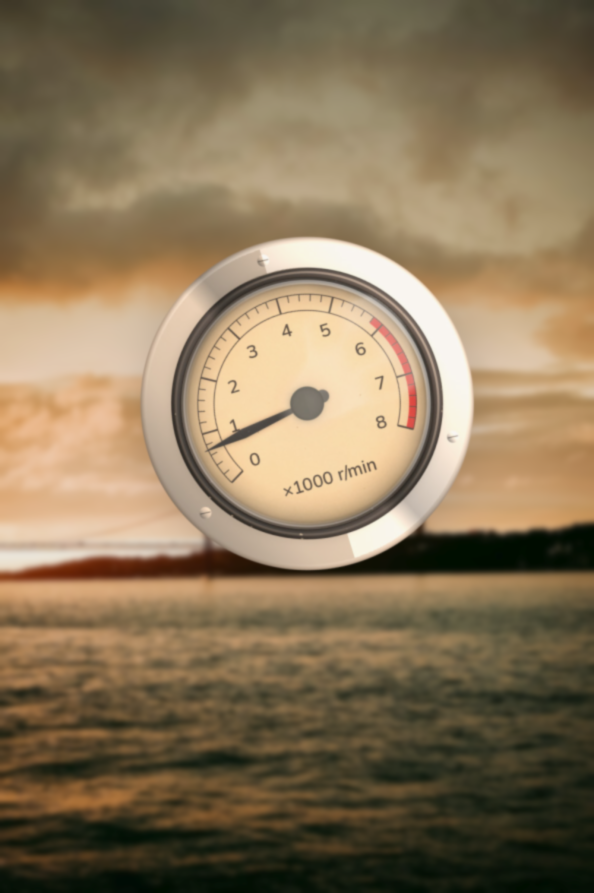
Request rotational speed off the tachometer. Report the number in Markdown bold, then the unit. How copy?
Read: **700** rpm
